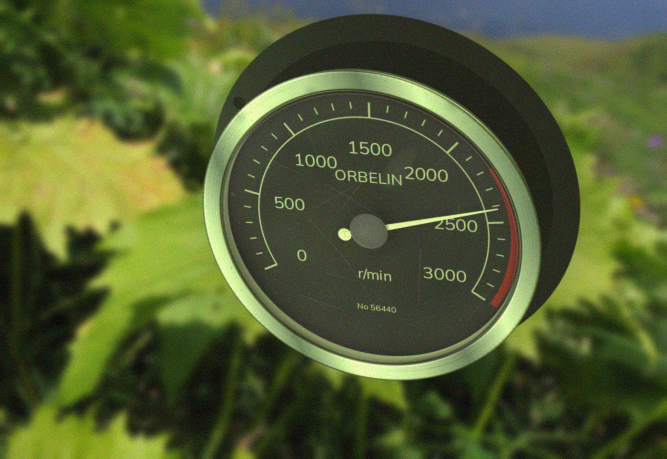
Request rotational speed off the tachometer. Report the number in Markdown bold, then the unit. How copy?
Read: **2400** rpm
